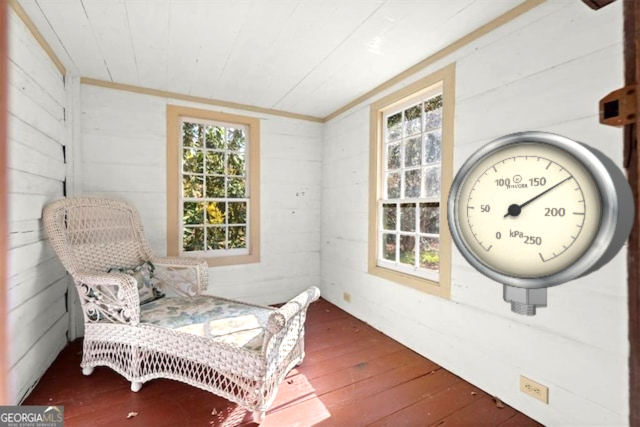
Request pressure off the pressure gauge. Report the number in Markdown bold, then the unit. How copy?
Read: **170** kPa
